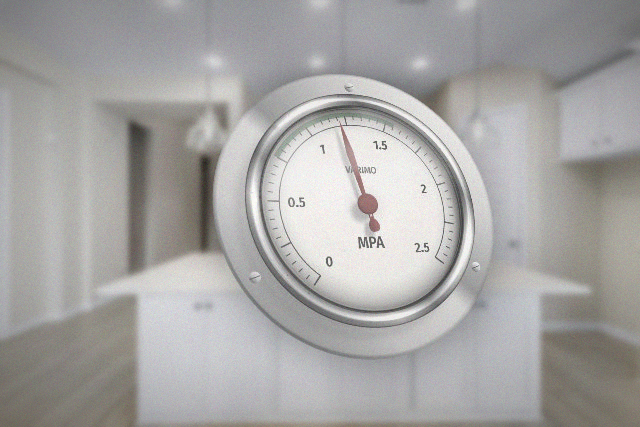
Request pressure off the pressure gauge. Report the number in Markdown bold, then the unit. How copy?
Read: **1.2** MPa
